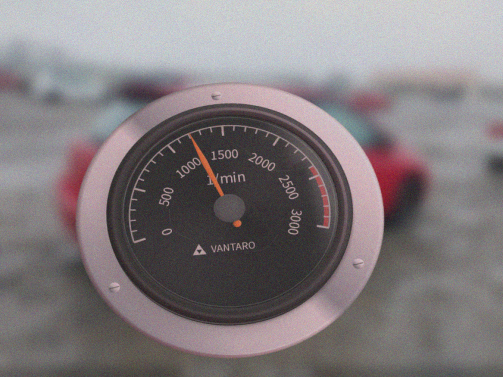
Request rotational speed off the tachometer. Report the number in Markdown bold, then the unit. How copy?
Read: **1200** rpm
